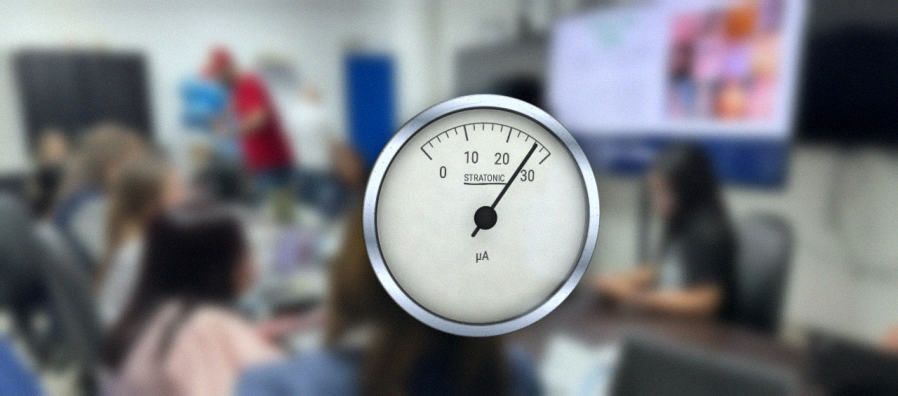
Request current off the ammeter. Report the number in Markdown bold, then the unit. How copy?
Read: **26** µA
